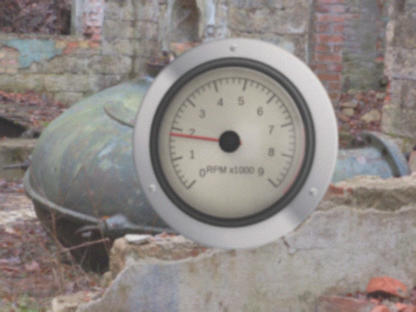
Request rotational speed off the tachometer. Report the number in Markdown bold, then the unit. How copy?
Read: **1800** rpm
